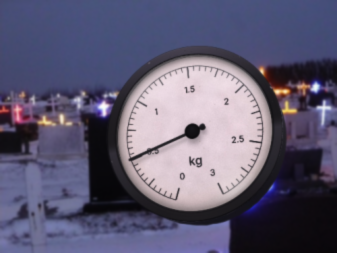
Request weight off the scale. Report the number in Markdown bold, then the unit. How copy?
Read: **0.5** kg
